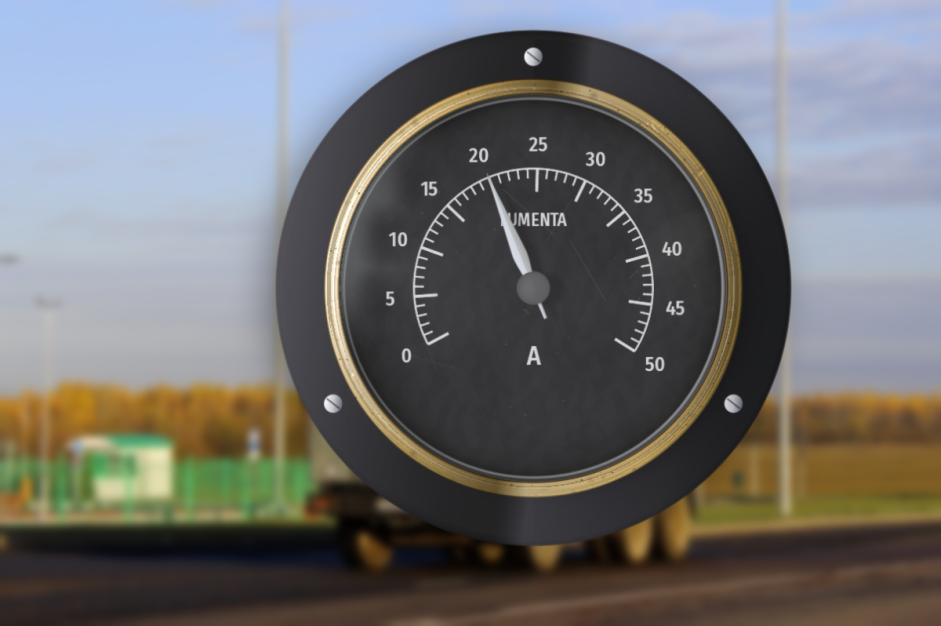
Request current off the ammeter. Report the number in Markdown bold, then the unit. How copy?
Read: **20** A
